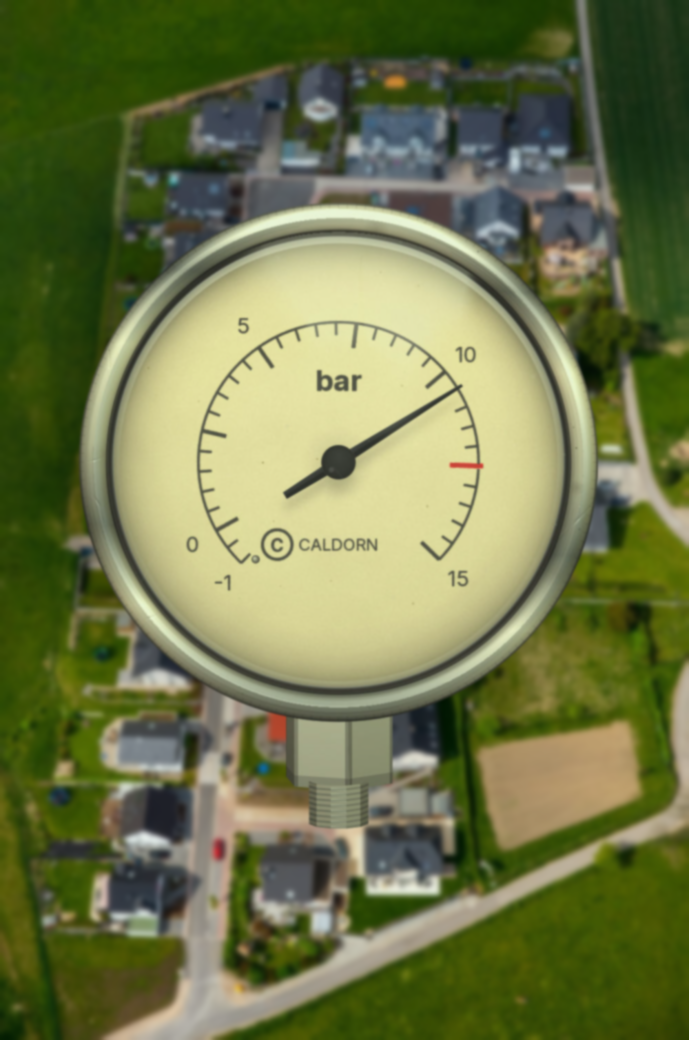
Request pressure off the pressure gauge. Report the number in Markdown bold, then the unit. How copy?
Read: **10.5** bar
